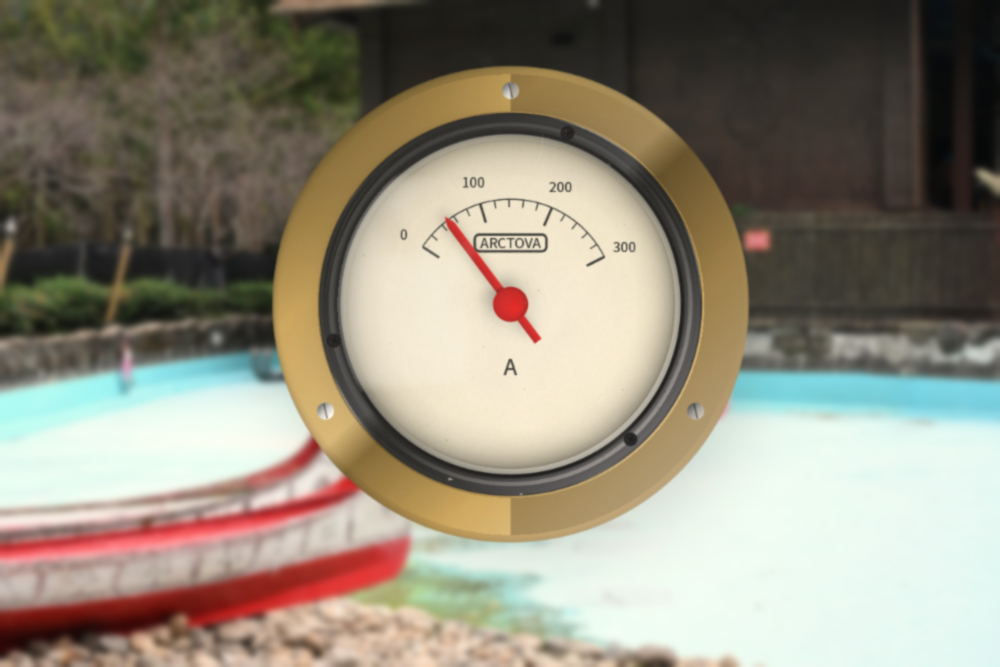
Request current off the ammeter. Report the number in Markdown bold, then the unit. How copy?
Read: **50** A
